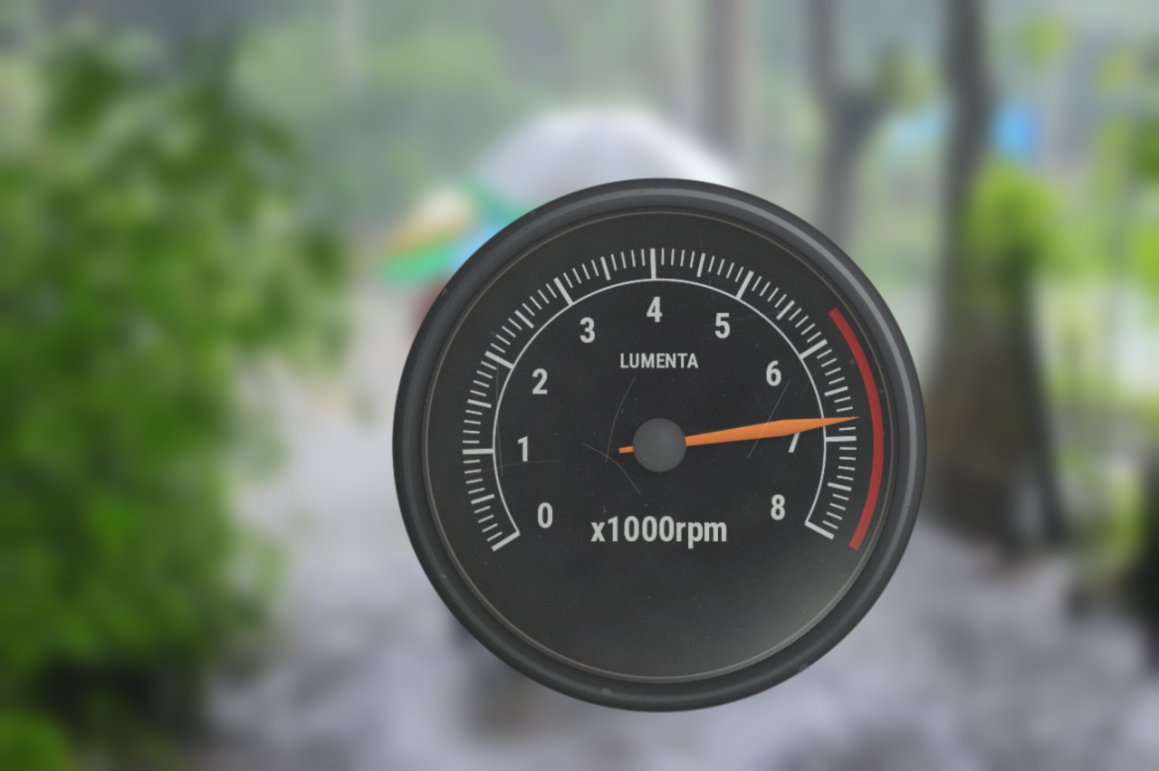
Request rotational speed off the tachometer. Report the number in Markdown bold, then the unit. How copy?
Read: **6800** rpm
